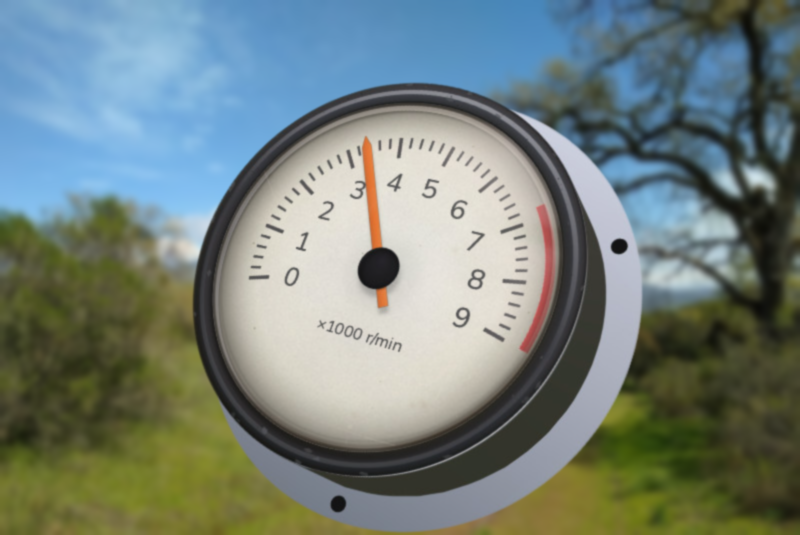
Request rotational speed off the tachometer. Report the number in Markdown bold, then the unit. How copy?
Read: **3400** rpm
